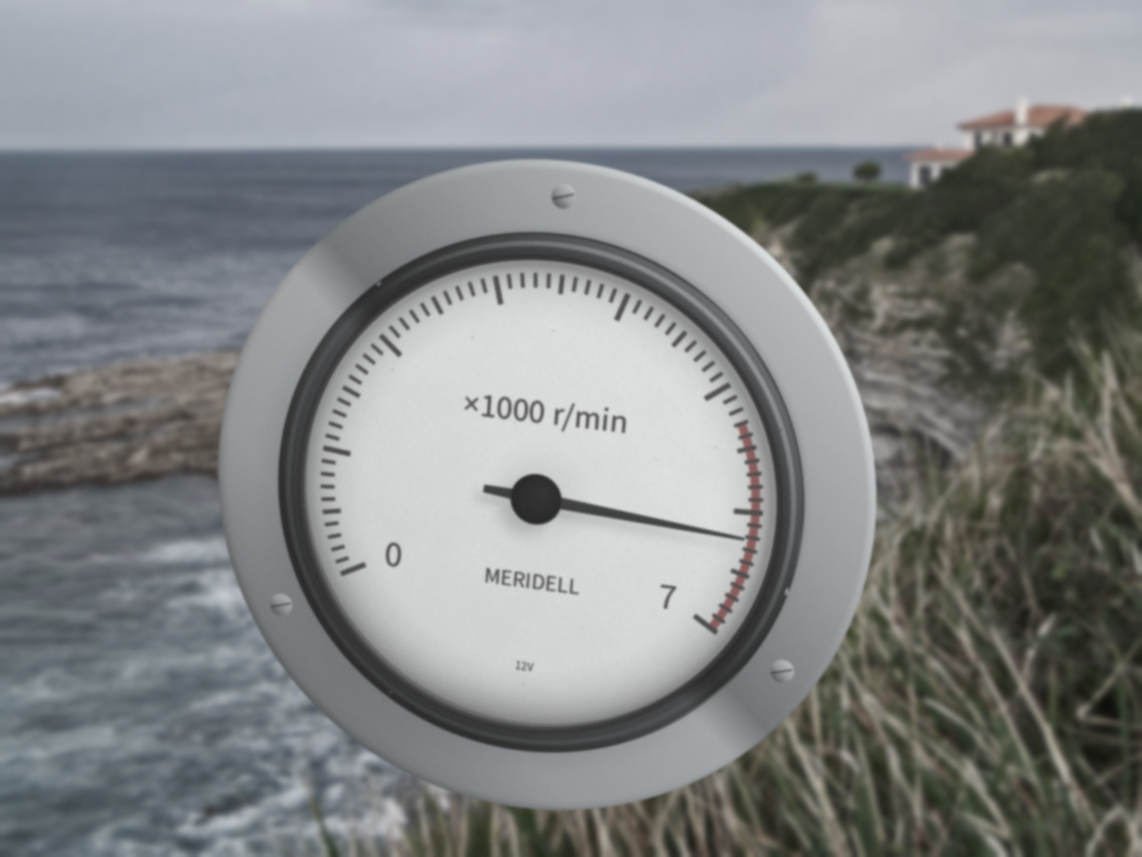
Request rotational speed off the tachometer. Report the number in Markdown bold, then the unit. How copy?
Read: **6200** rpm
